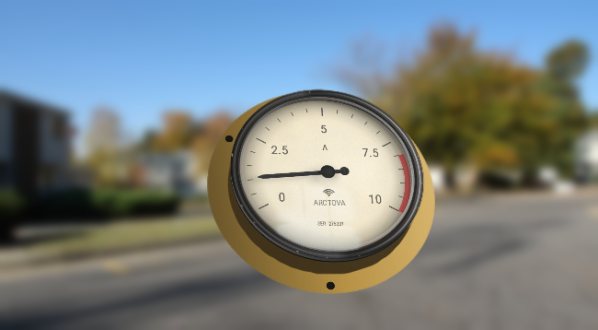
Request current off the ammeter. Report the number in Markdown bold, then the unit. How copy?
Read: **1** A
